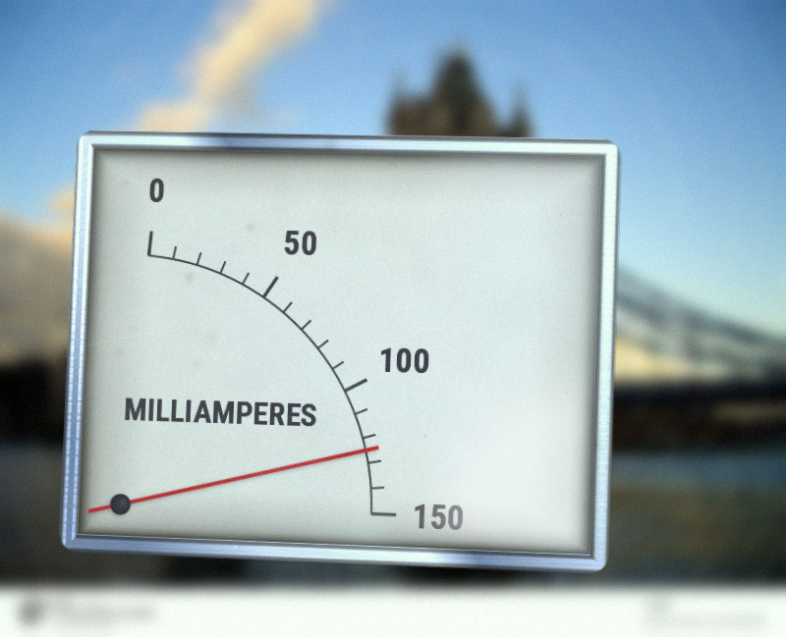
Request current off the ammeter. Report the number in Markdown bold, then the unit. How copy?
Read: **125** mA
